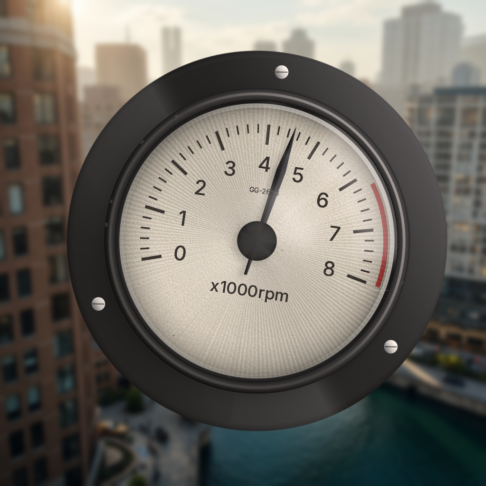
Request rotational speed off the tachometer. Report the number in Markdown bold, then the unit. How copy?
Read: **4500** rpm
